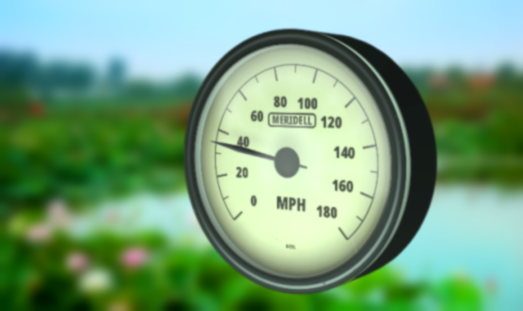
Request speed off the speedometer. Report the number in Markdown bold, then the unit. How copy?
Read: **35** mph
